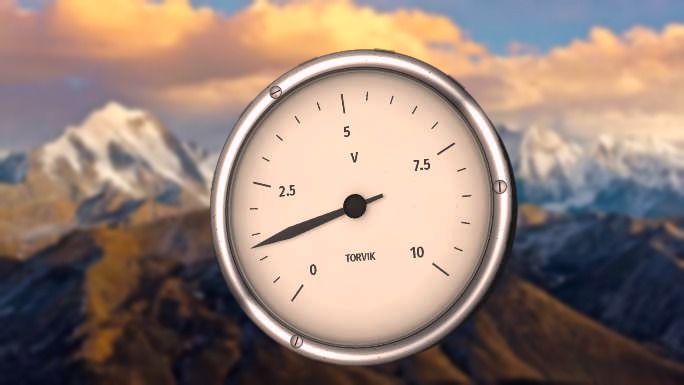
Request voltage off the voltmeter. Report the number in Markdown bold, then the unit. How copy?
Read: **1.25** V
